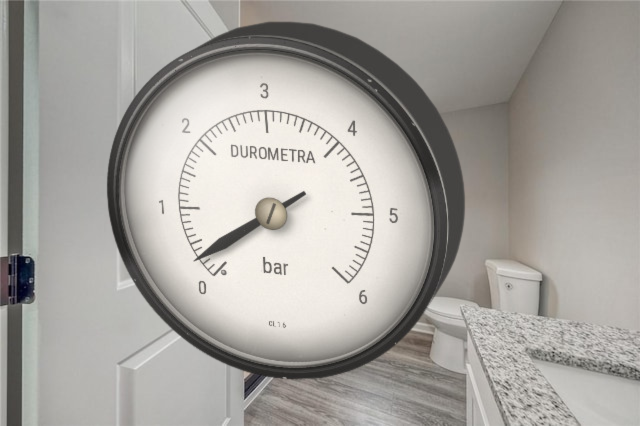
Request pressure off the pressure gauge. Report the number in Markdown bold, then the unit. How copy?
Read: **0.3** bar
